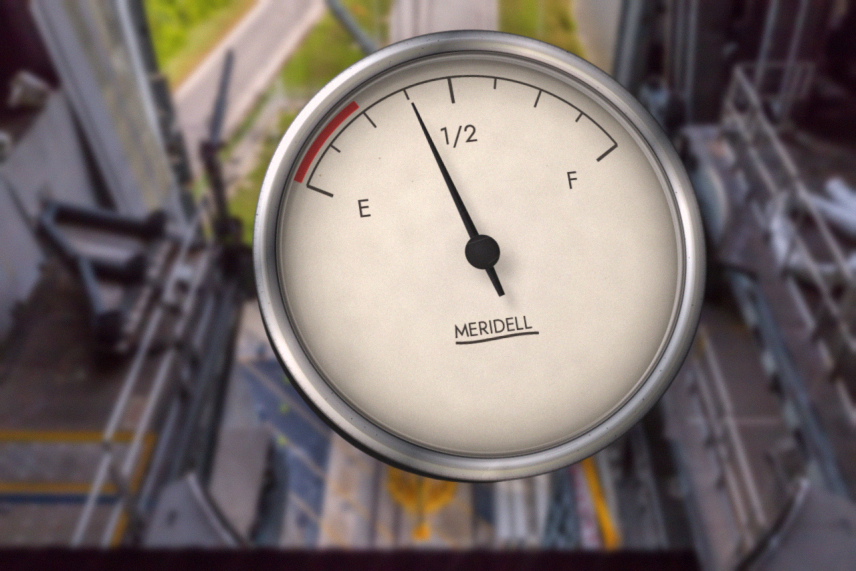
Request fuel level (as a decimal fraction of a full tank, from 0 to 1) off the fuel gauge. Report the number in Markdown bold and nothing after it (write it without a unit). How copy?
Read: **0.375**
